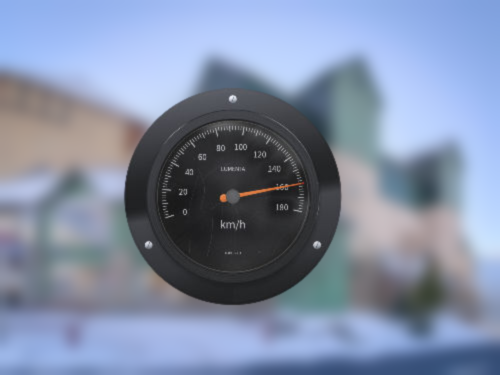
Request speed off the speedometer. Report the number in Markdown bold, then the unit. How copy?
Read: **160** km/h
